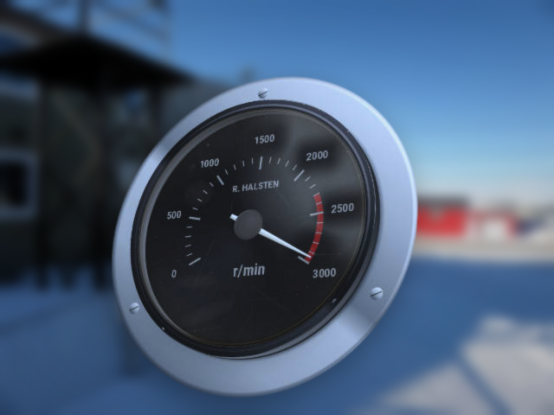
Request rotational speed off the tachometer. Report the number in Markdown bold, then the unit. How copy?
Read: **2950** rpm
